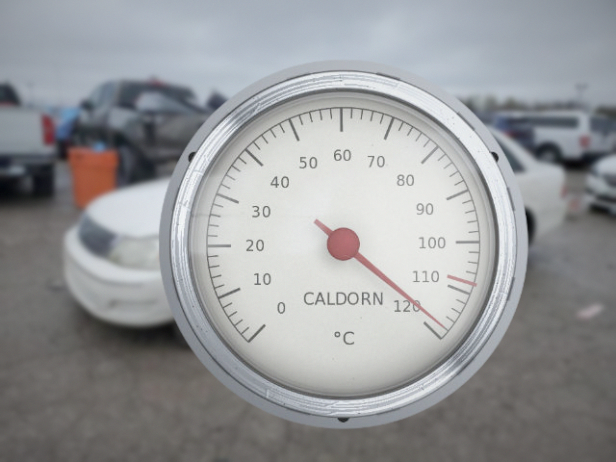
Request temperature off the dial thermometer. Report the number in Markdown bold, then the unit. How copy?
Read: **118** °C
